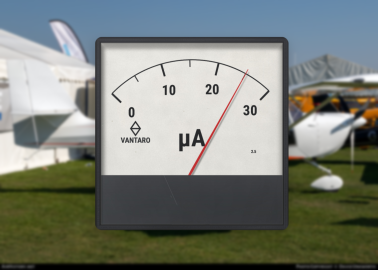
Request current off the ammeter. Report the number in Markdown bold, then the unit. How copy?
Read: **25** µA
